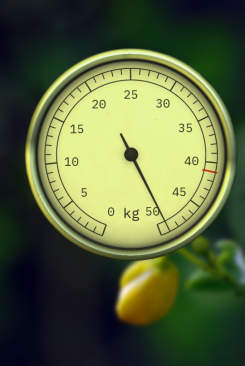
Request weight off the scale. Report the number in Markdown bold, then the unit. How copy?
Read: **49** kg
